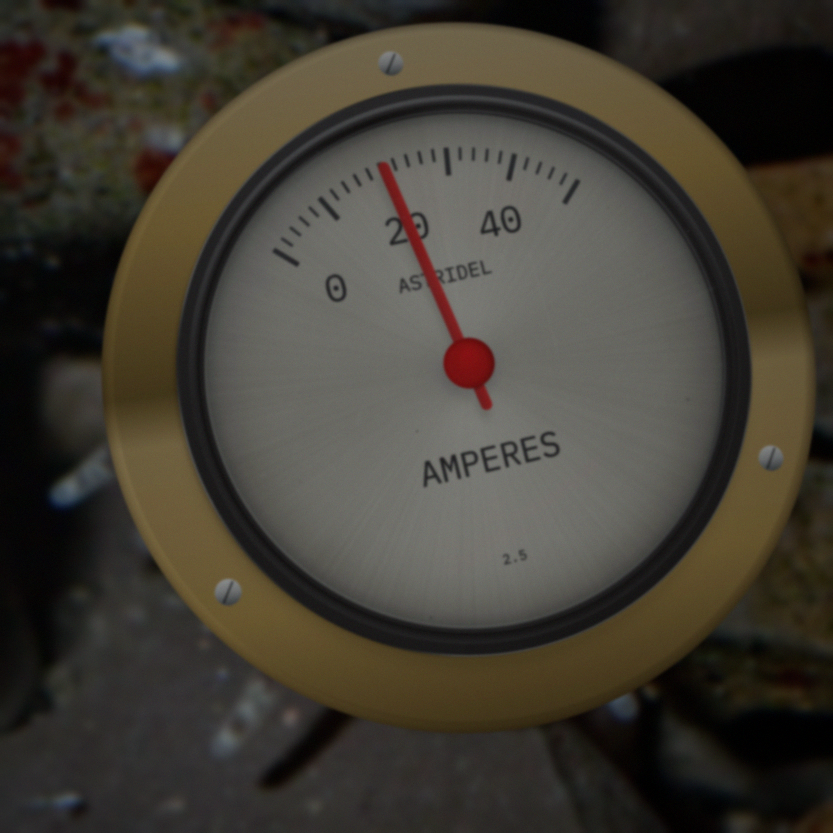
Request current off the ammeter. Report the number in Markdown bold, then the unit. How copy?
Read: **20** A
